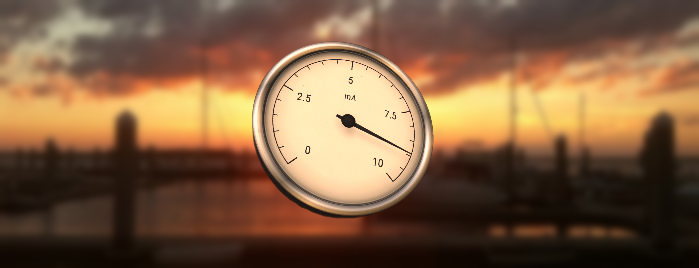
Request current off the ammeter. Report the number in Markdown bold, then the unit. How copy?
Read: **9** mA
